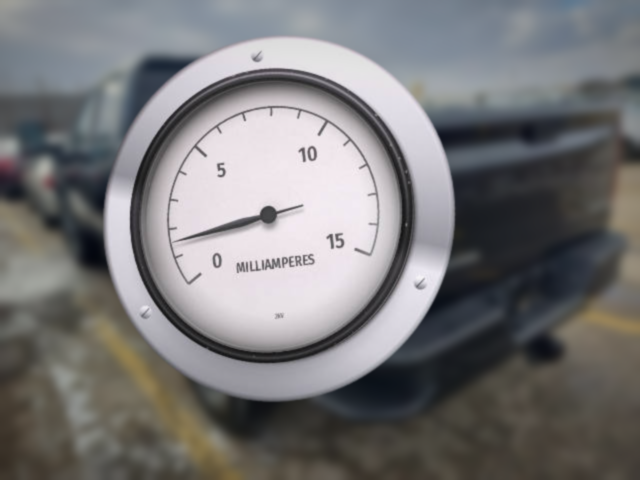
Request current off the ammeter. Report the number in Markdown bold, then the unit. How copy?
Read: **1.5** mA
